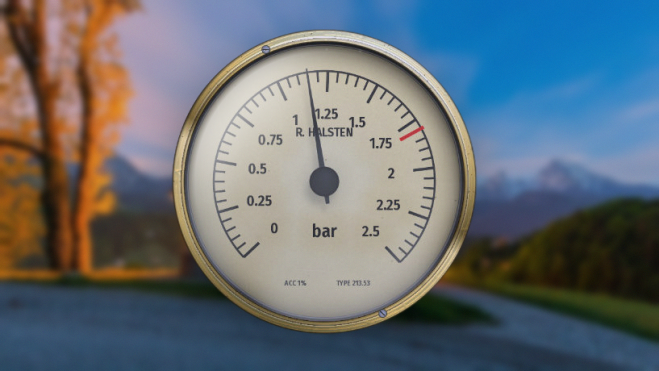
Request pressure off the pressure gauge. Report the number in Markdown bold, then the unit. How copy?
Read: **1.15** bar
